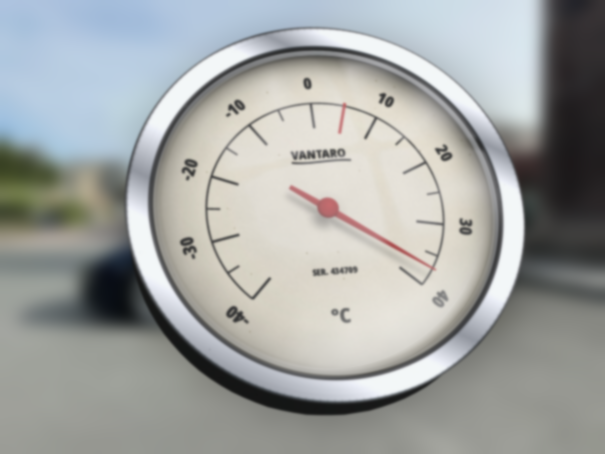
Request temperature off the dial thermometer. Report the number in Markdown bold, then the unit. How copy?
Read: **37.5** °C
